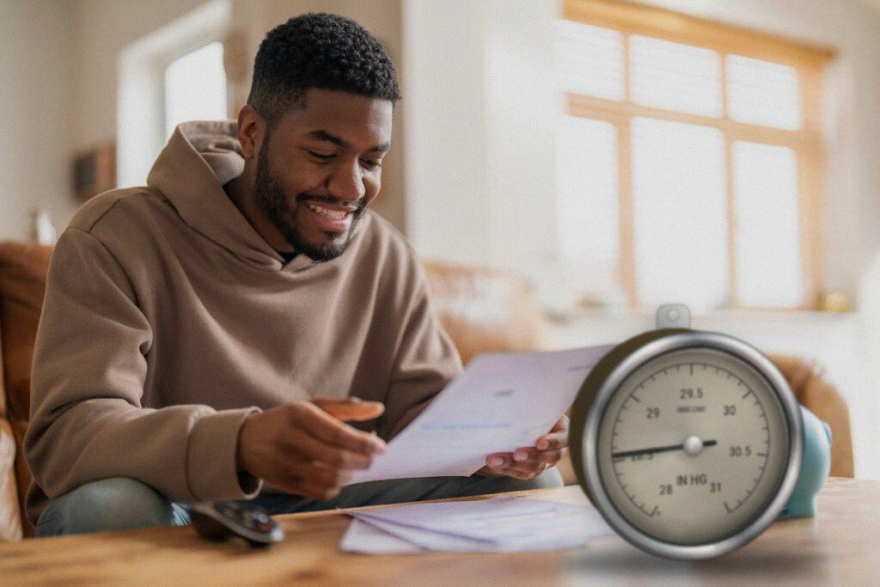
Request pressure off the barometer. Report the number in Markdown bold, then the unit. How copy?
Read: **28.55** inHg
